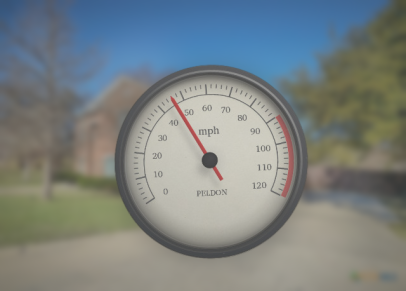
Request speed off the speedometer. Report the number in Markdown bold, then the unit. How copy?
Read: **46** mph
